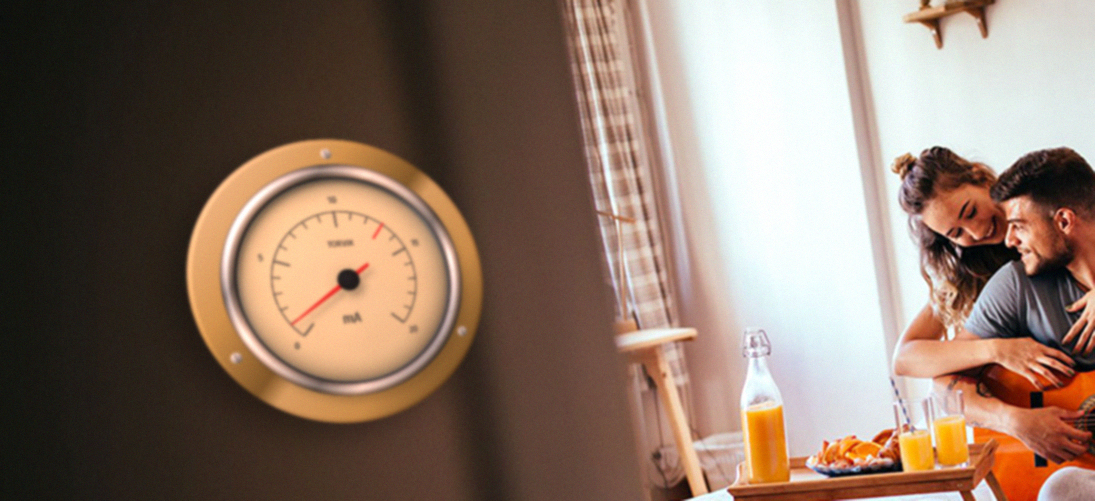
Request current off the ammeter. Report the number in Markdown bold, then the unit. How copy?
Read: **1** mA
